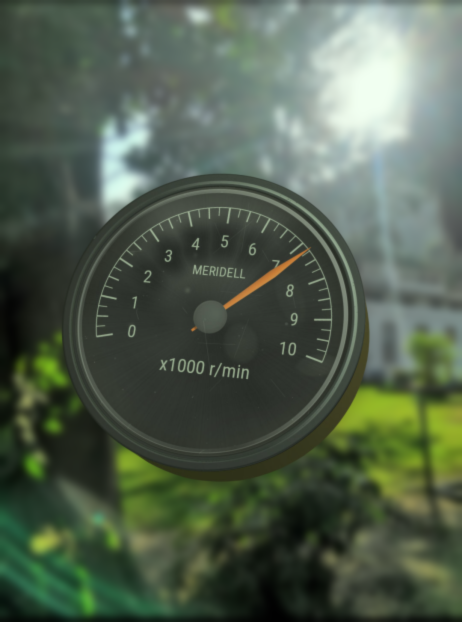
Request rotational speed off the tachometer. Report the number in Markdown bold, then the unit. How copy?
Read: **7250** rpm
